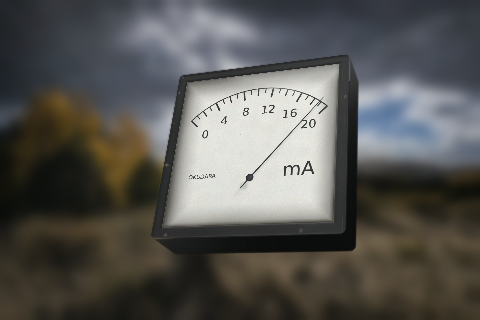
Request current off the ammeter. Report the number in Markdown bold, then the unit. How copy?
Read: **19** mA
